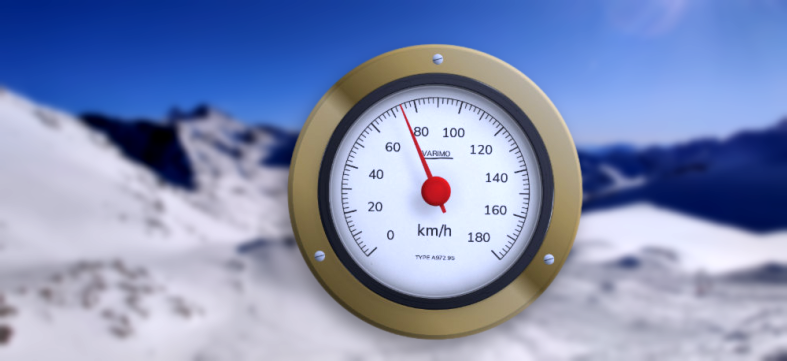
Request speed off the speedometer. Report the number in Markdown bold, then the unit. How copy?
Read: **74** km/h
